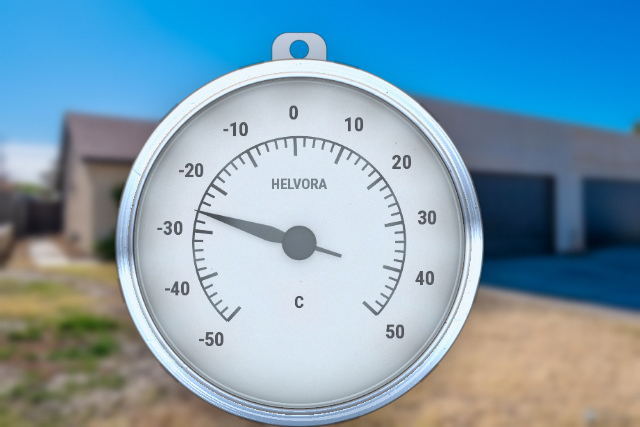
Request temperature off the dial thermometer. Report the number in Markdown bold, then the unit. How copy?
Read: **-26** °C
